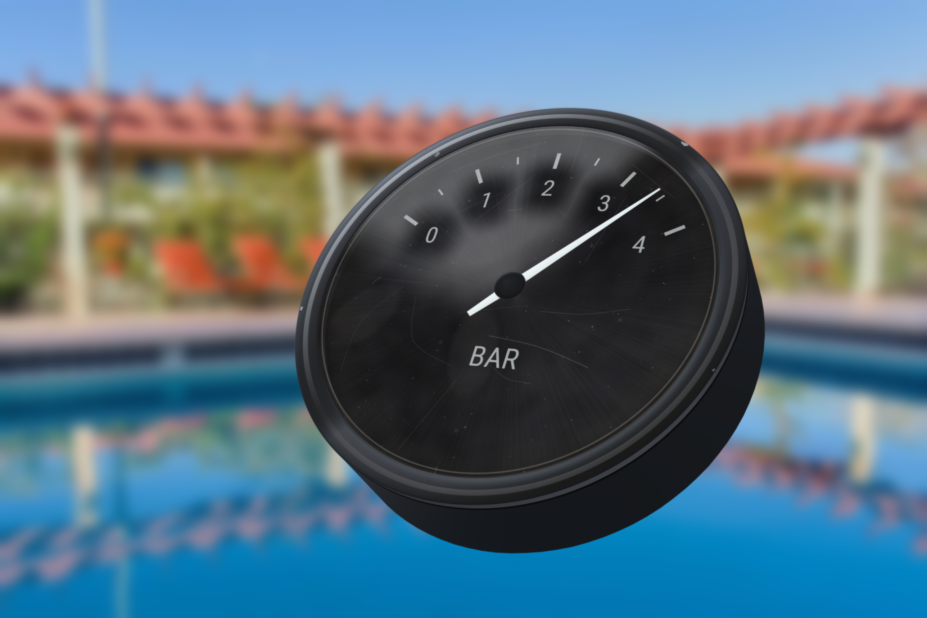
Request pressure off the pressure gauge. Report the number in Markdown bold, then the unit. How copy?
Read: **3.5** bar
